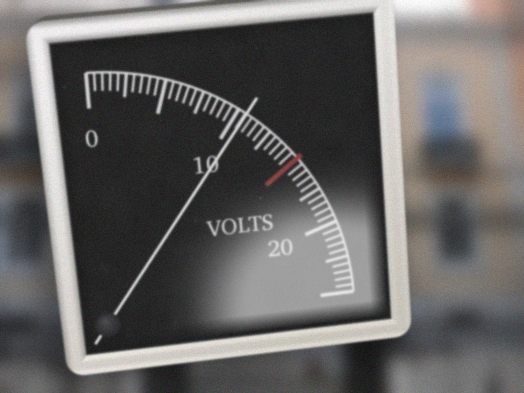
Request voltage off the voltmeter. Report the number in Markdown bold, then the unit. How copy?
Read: **10.5** V
